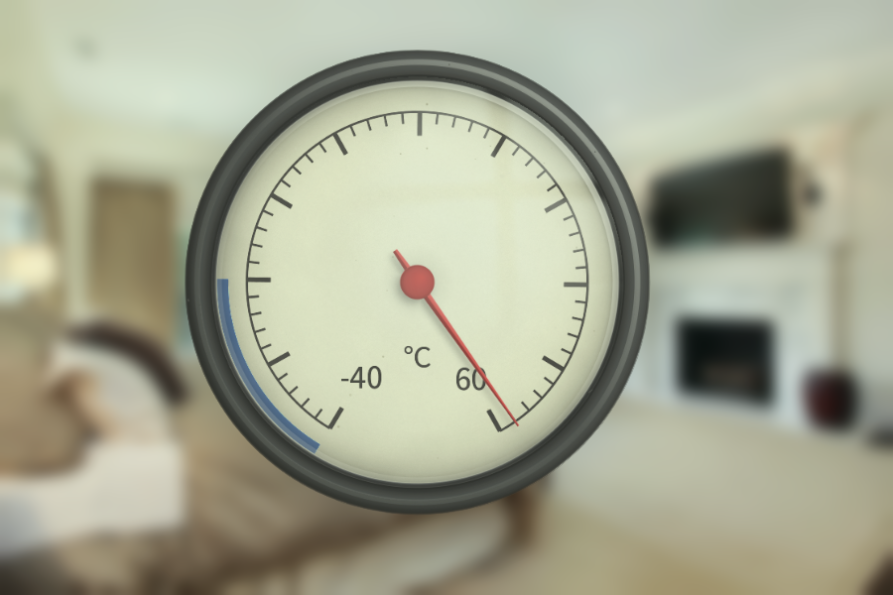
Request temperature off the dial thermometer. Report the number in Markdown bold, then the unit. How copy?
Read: **58** °C
